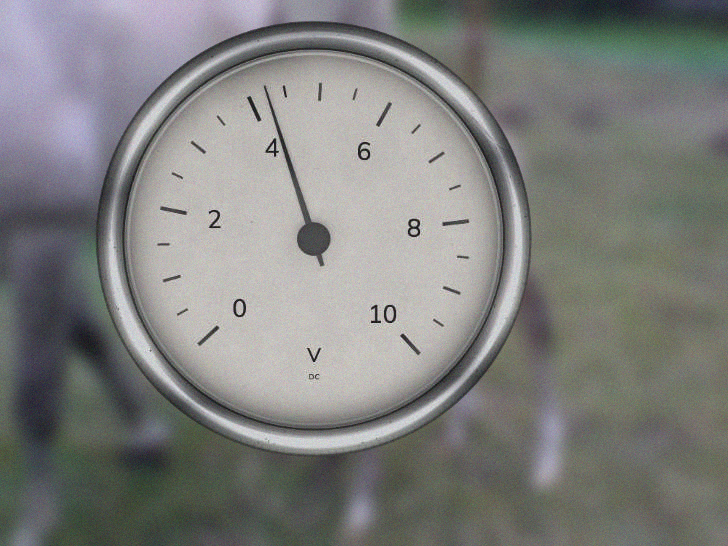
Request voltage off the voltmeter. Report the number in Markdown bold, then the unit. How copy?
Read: **4.25** V
